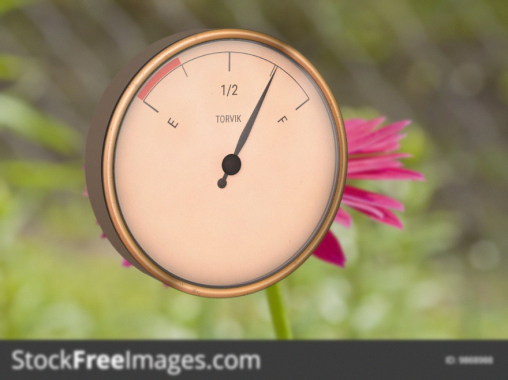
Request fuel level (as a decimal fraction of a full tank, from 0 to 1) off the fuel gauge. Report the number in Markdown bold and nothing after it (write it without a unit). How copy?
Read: **0.75**
